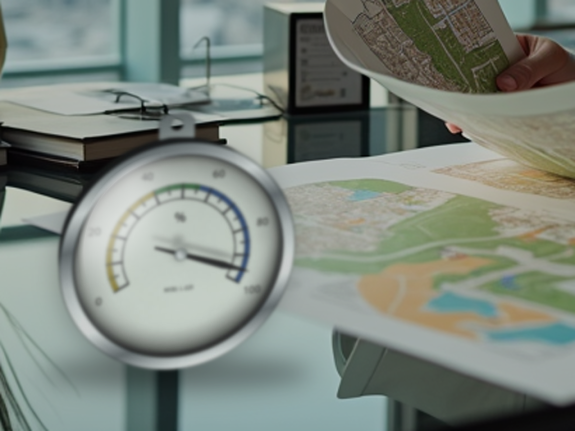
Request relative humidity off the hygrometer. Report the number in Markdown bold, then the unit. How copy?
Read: **95** %
